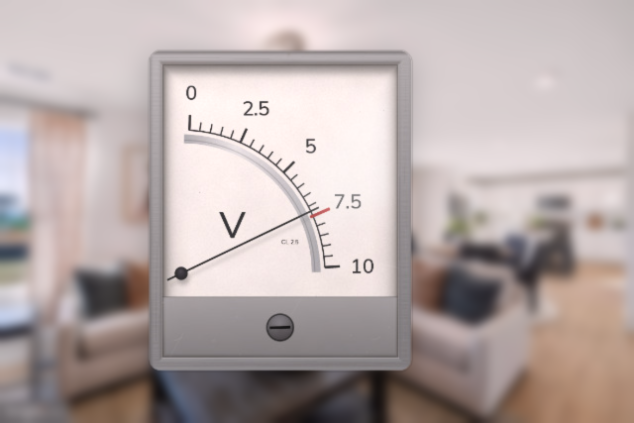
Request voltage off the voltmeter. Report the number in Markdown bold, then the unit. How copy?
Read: **7.25** V
